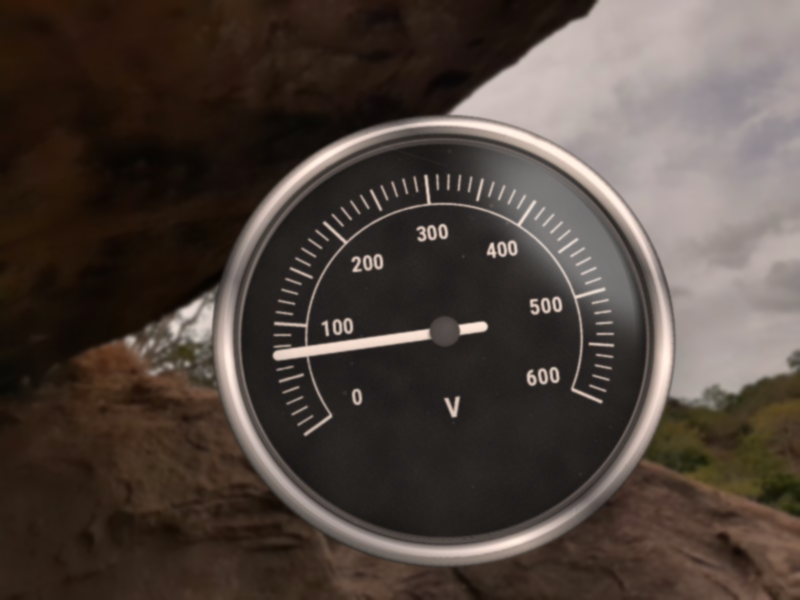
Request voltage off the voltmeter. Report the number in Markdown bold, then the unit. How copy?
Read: **70** V
